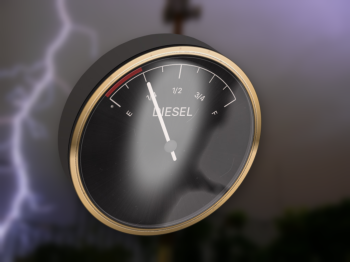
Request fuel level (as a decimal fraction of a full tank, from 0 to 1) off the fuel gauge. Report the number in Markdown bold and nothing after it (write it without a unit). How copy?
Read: **0.25**
